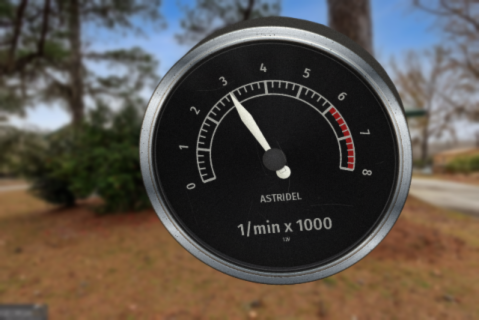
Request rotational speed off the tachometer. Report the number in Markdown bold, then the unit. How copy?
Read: **3000** rpm
